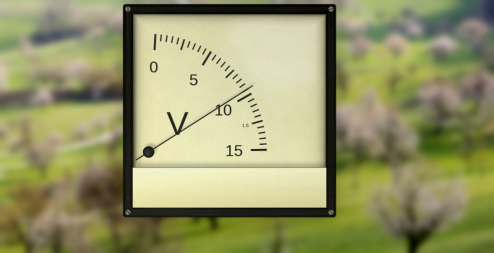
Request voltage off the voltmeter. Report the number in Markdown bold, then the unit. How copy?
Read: **9.5** V
